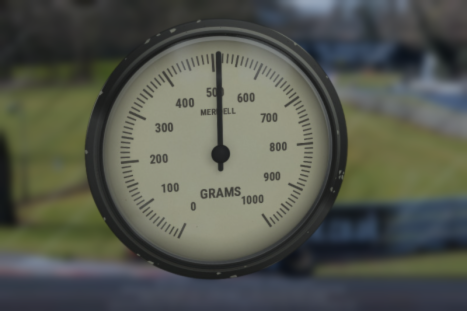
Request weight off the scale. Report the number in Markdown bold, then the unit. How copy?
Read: **510** g
